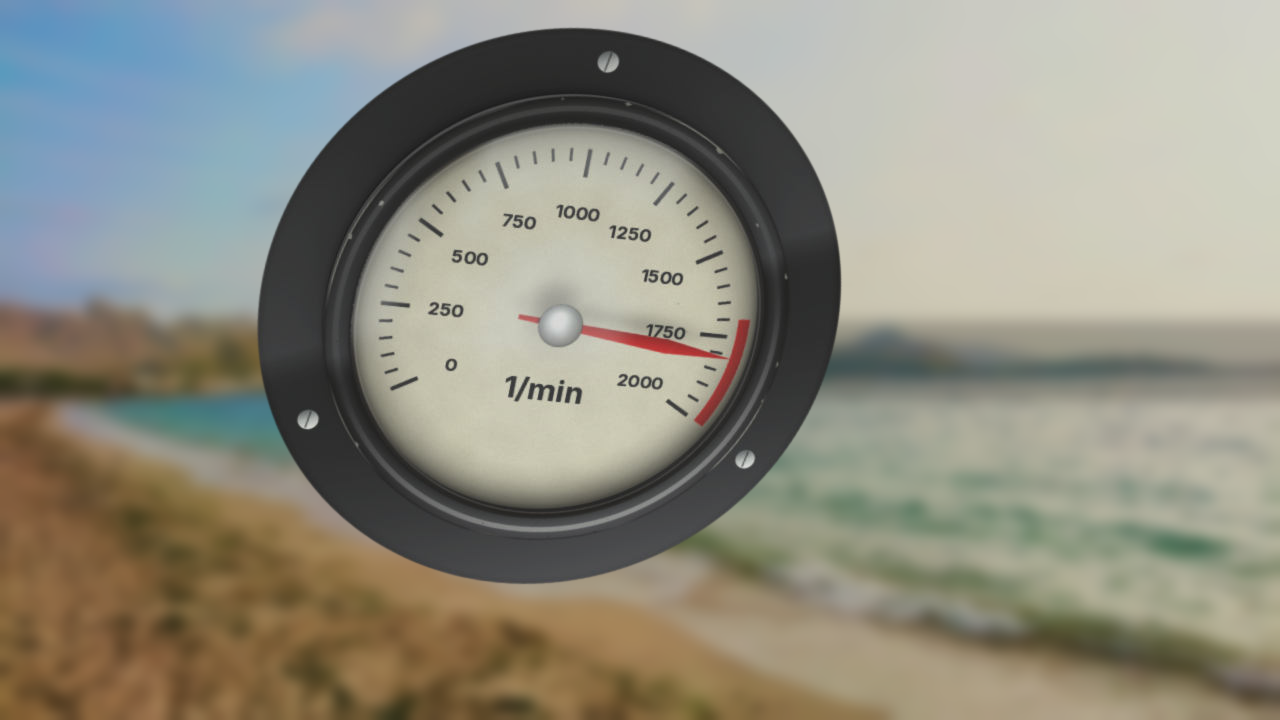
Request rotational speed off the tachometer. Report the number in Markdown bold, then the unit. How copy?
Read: **1800** rpm
